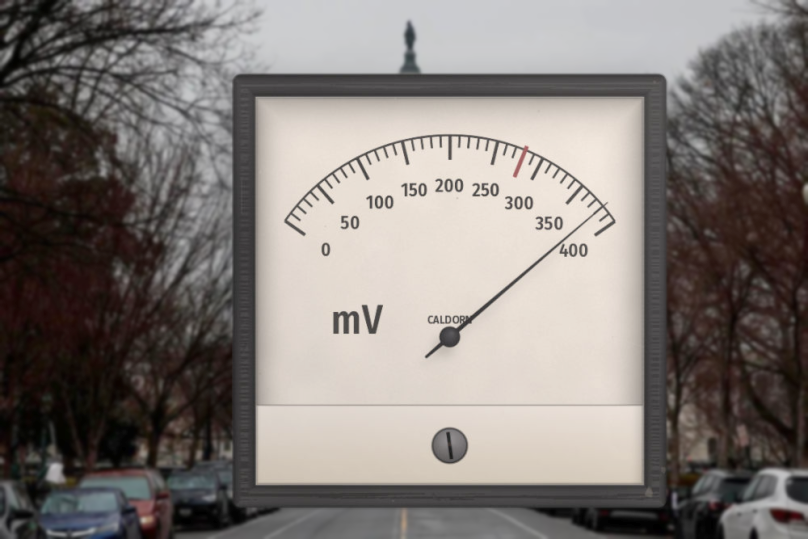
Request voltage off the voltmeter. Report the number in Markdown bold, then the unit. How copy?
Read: **380** mV
